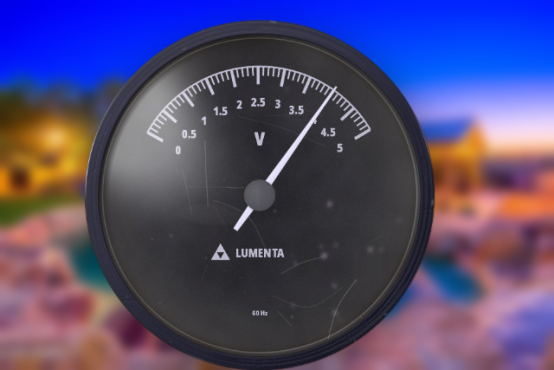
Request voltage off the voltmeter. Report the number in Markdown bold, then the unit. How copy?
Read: **4** V
